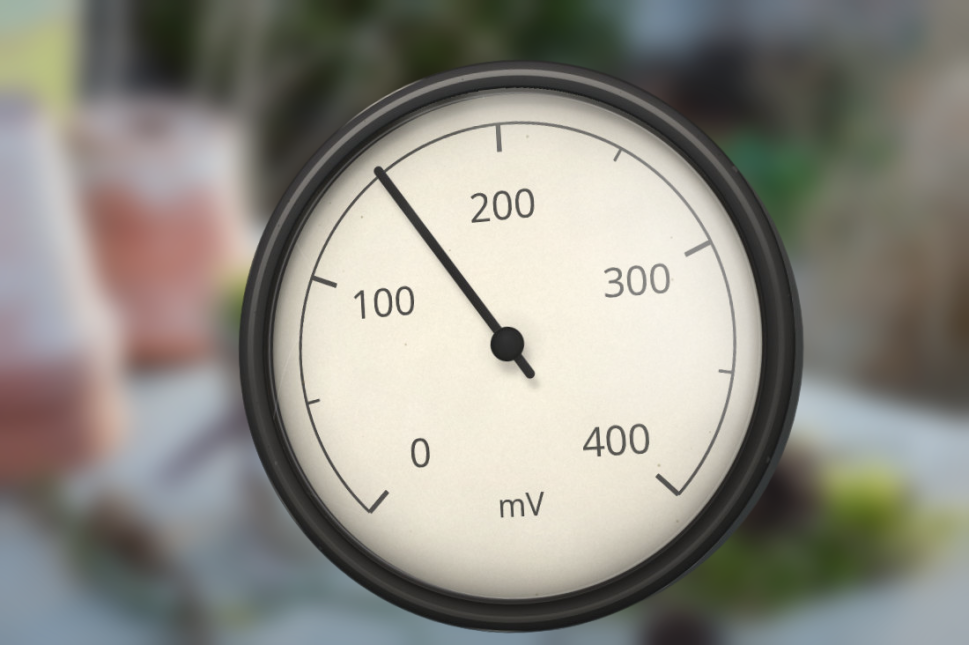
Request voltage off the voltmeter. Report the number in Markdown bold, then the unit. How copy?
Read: **150** mV
